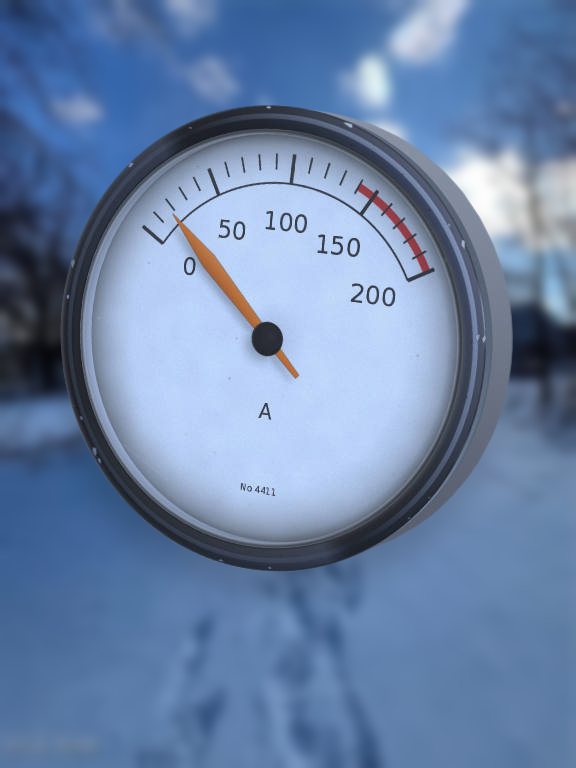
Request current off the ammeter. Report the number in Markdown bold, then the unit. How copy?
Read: **20** A
